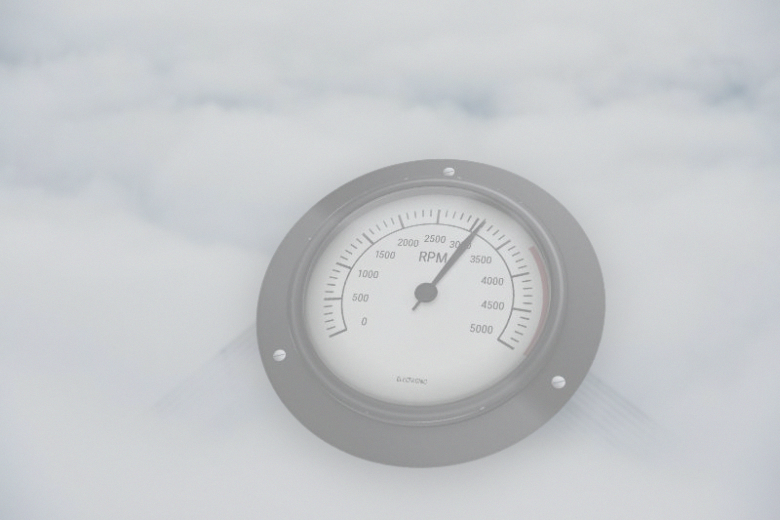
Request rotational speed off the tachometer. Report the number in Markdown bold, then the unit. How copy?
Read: **3100** rpm
